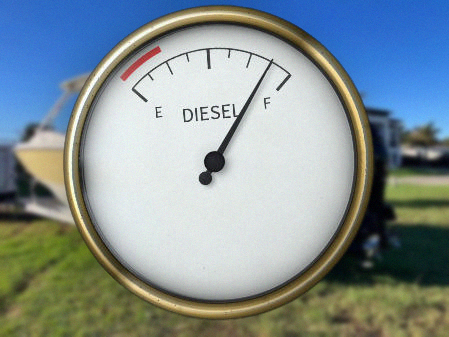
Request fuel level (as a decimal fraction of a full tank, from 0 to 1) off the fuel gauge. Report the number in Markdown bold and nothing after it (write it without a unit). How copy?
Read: **0.875**
